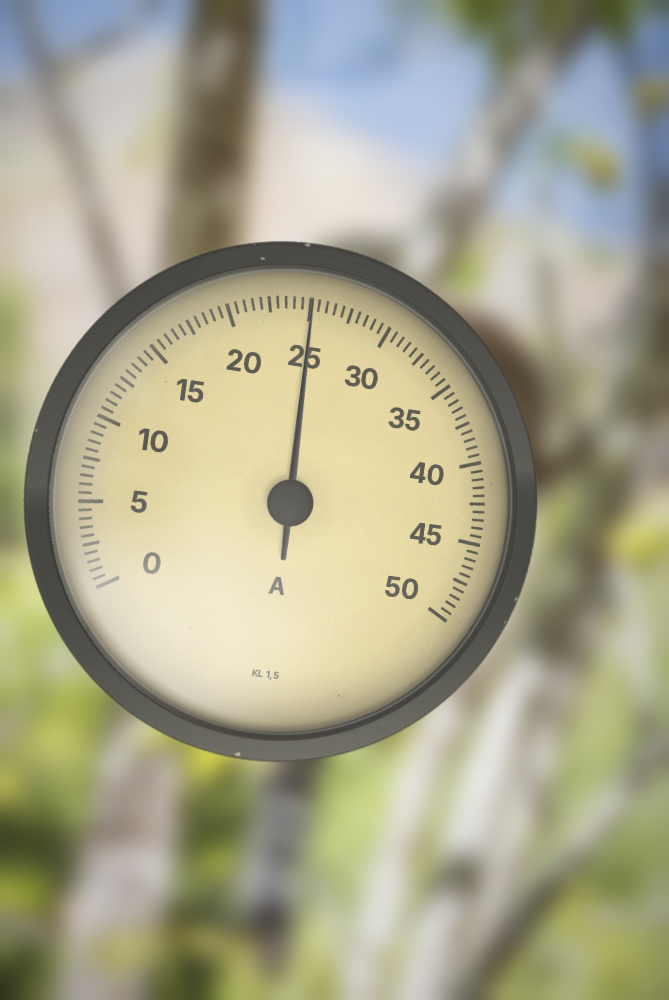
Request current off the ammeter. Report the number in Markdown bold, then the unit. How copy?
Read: **25** A
